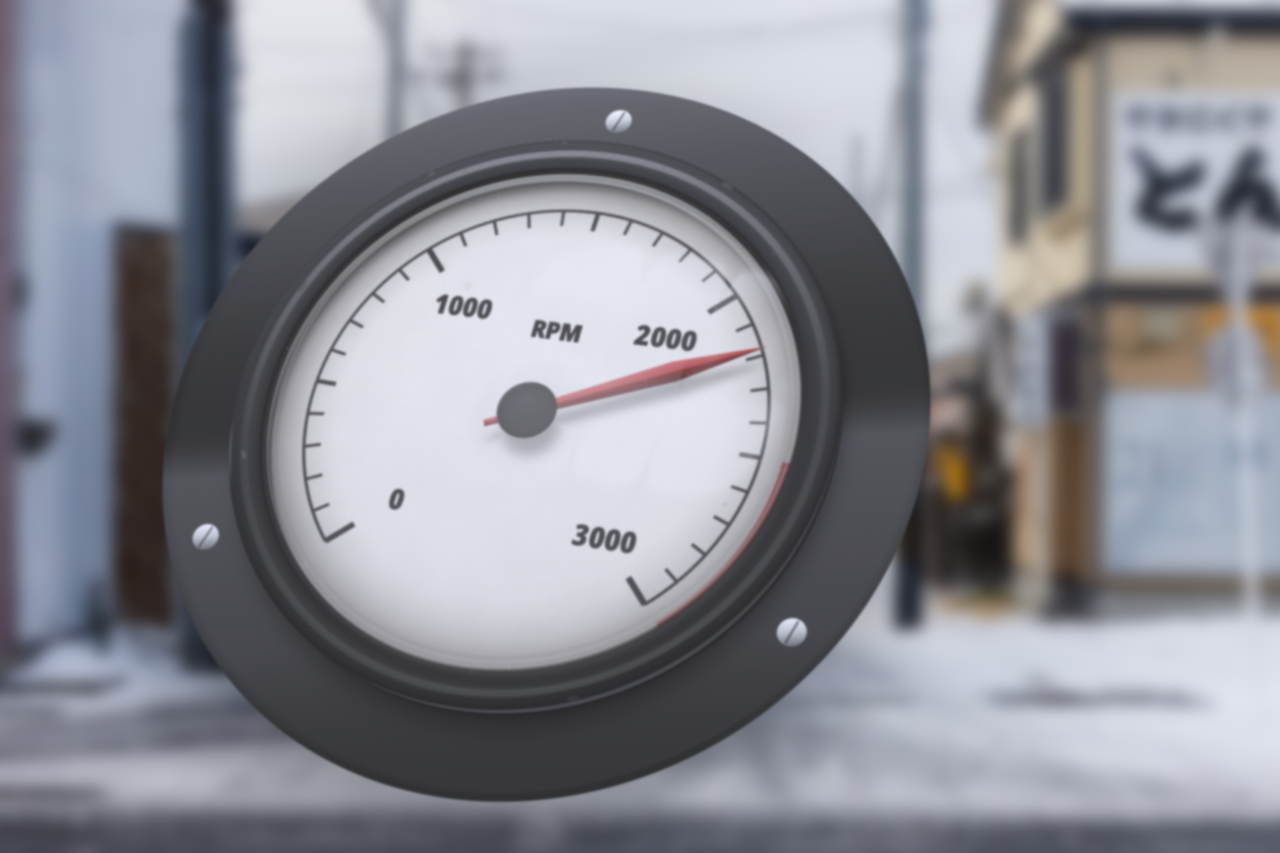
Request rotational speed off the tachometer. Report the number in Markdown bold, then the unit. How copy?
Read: **2200** rpm
